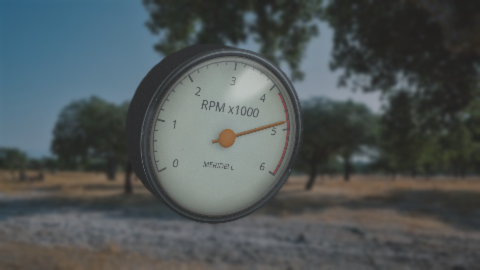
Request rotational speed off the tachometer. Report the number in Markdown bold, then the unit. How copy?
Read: **4800** rpm
